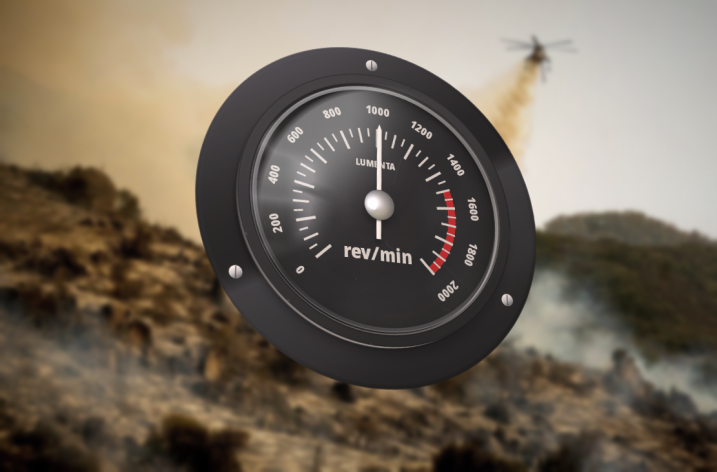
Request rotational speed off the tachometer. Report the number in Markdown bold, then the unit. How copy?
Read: **1000** rpm
